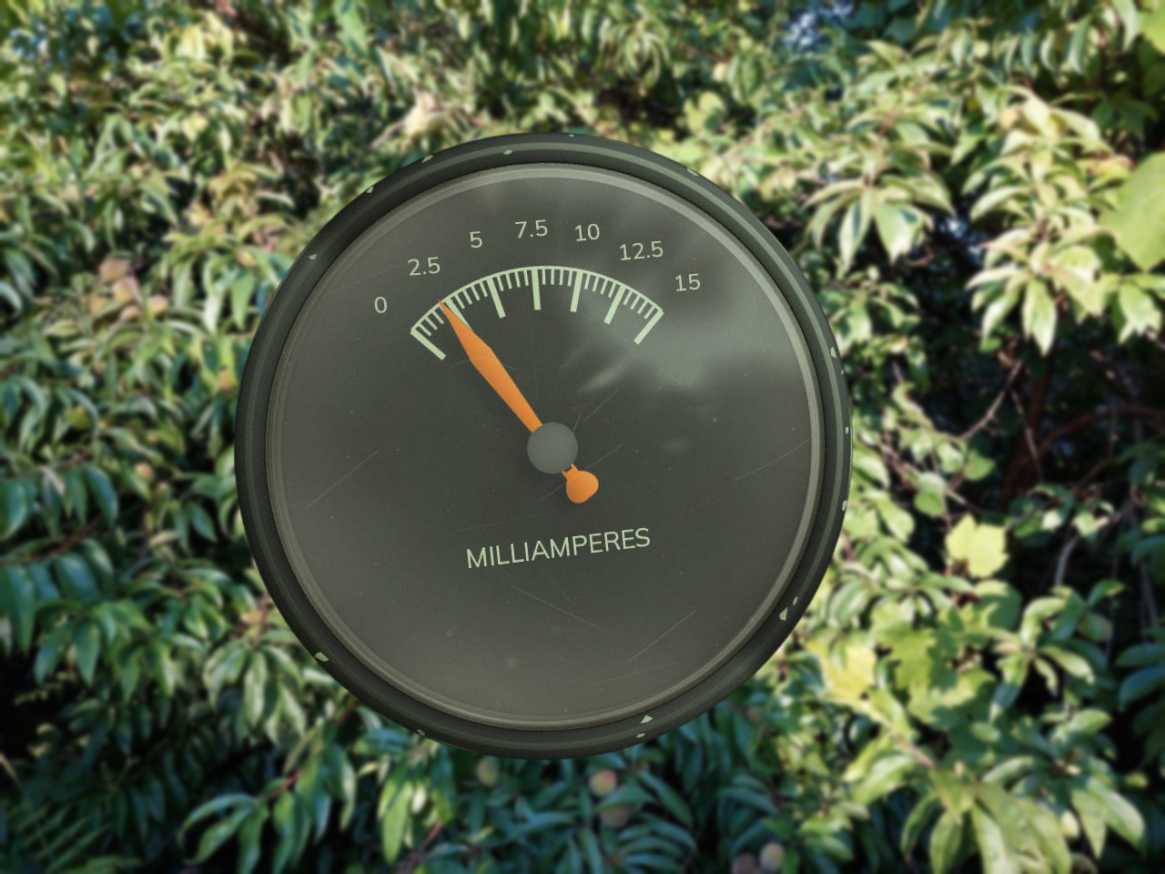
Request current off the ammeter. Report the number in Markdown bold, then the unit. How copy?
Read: **2** mA
